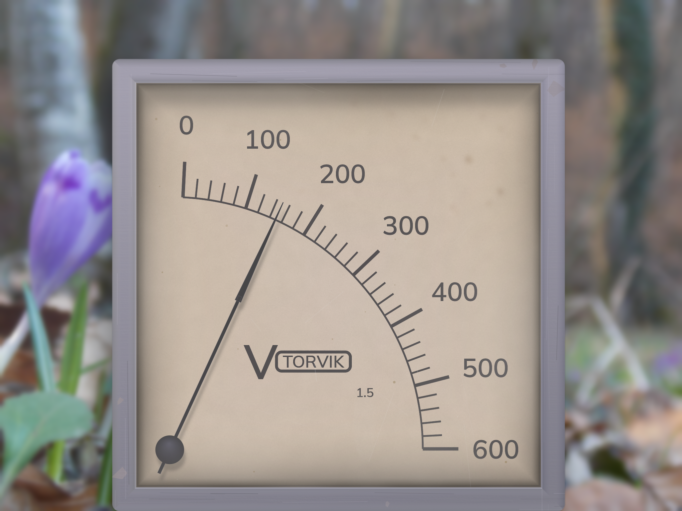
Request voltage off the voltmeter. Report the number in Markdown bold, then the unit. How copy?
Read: **150** V
